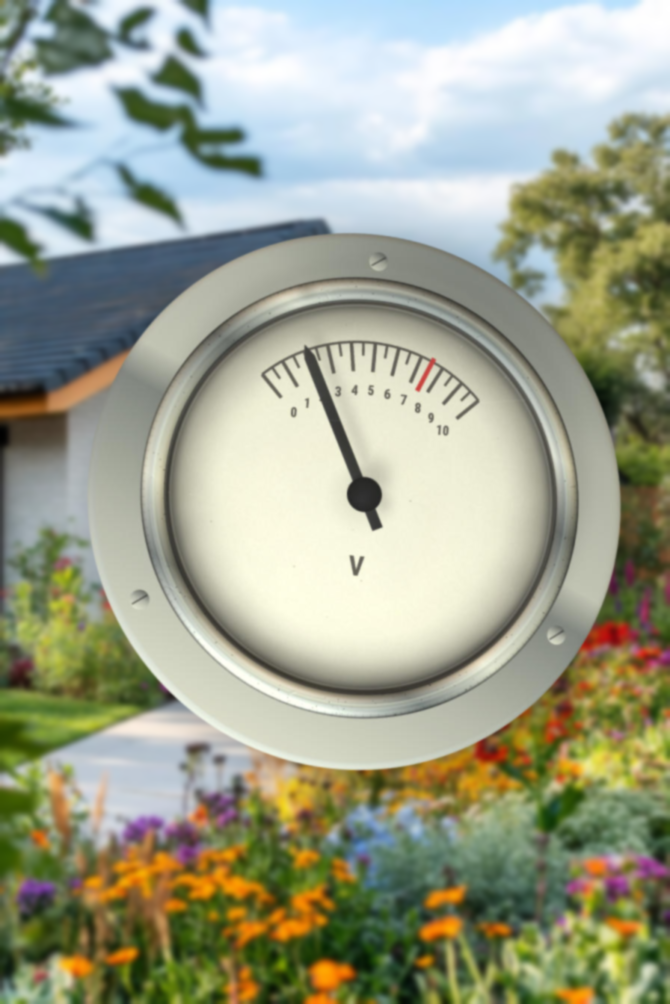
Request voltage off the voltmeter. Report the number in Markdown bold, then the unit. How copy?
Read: **2** V
